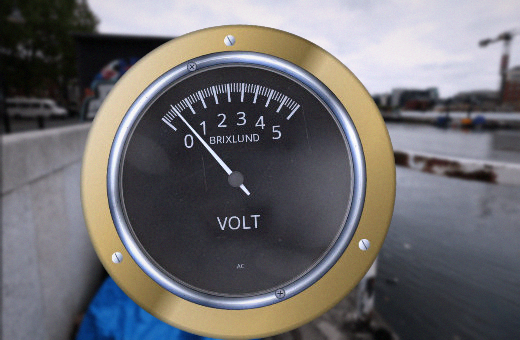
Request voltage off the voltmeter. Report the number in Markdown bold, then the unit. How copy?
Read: **0.5** V
